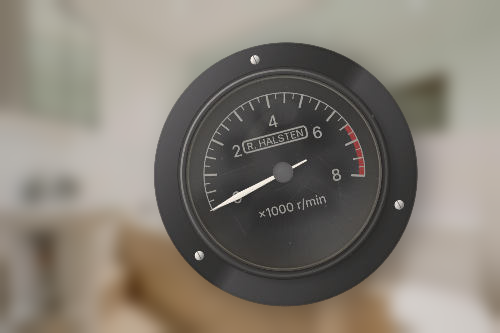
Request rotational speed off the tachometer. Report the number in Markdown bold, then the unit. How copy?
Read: **0** rpm
